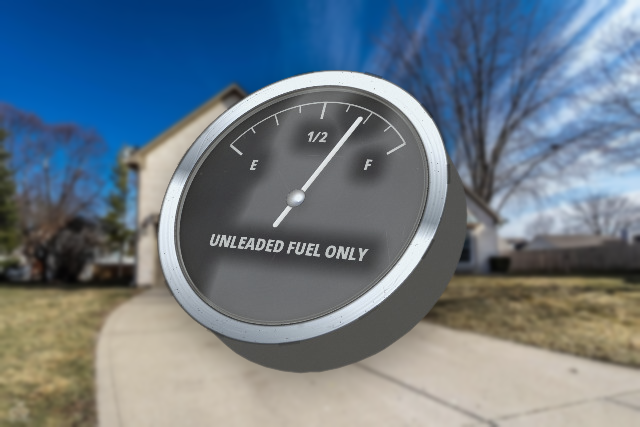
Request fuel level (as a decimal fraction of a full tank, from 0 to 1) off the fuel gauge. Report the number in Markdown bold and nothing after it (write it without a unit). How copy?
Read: **0.75**
